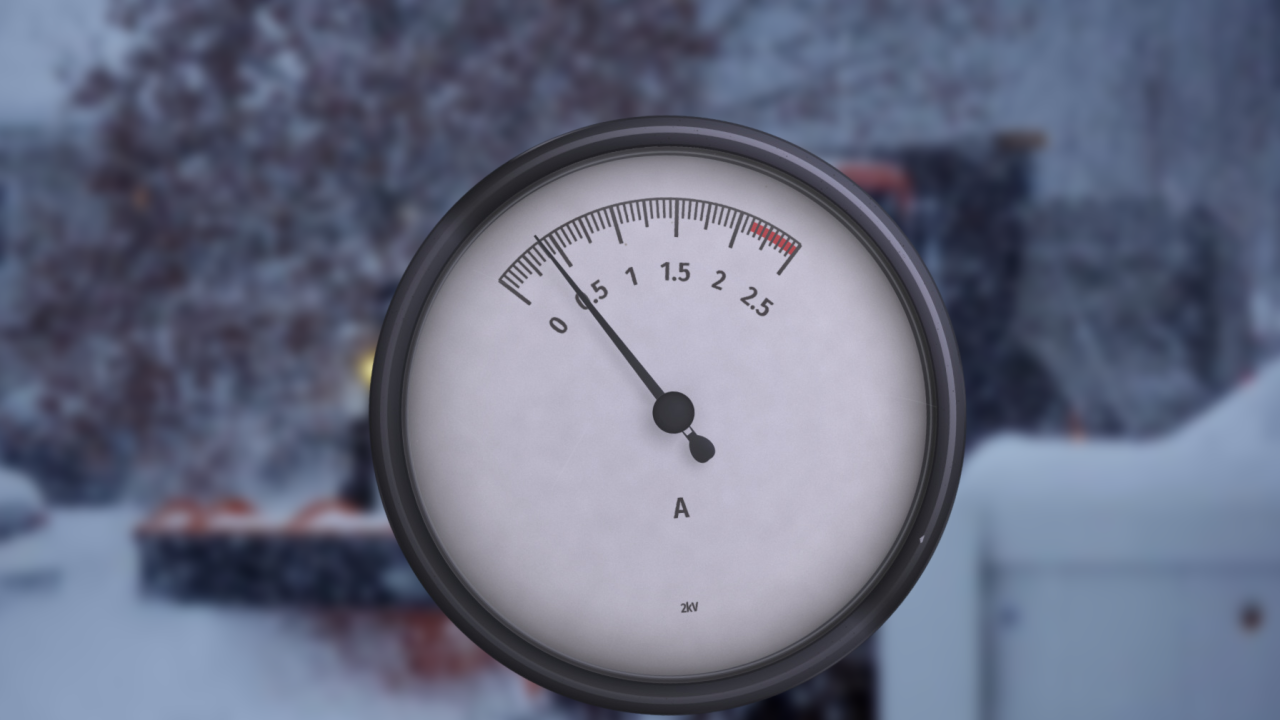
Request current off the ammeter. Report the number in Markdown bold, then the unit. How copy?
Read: **0.4** A
